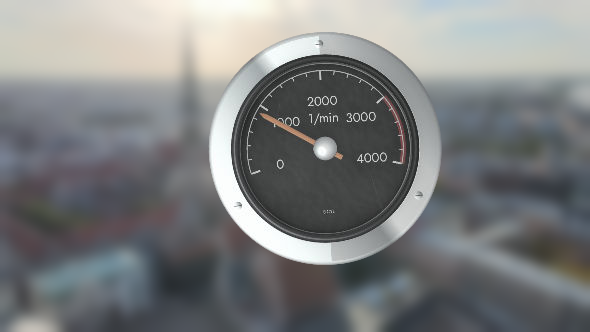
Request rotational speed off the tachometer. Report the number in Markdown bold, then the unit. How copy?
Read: **900** rpm
